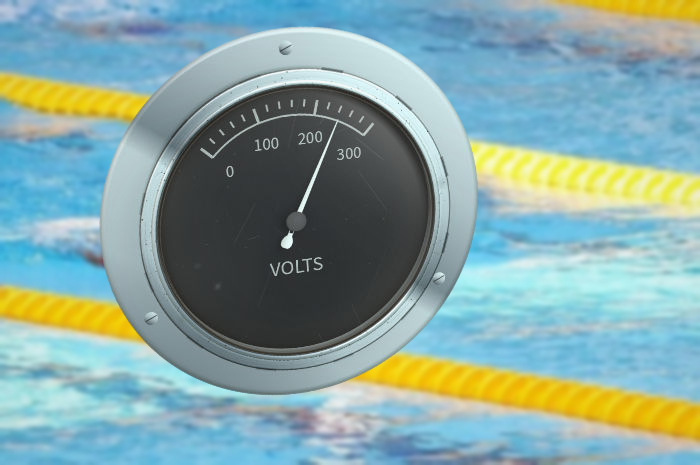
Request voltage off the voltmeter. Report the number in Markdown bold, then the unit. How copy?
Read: **240** V
